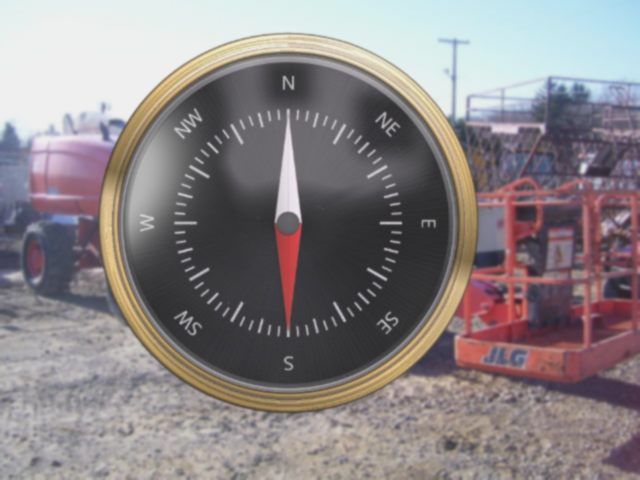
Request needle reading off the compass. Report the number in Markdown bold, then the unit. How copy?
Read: **180** °
